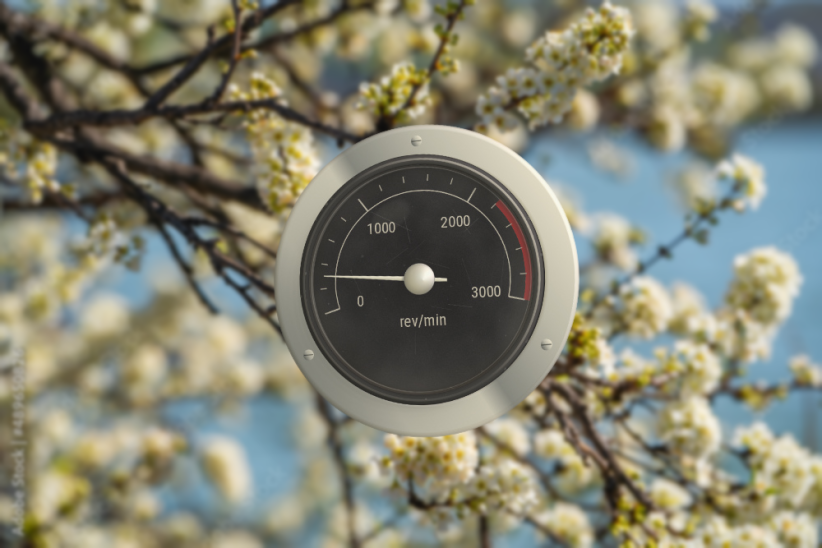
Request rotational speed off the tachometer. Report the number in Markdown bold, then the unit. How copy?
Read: **300** rpm
